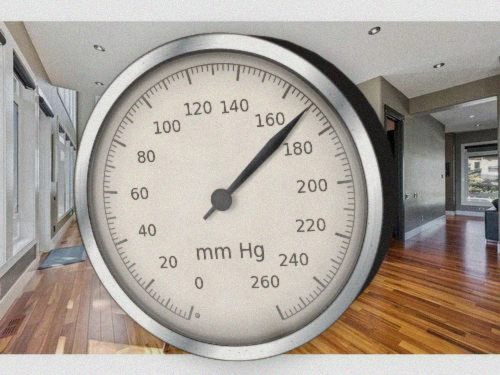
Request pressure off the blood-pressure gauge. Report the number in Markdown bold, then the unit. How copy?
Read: **170** mmHg
